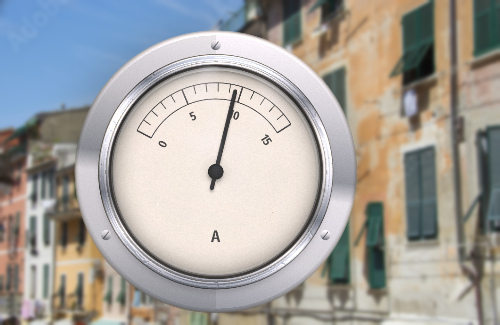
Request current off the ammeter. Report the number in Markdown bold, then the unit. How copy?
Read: **9.5** A
